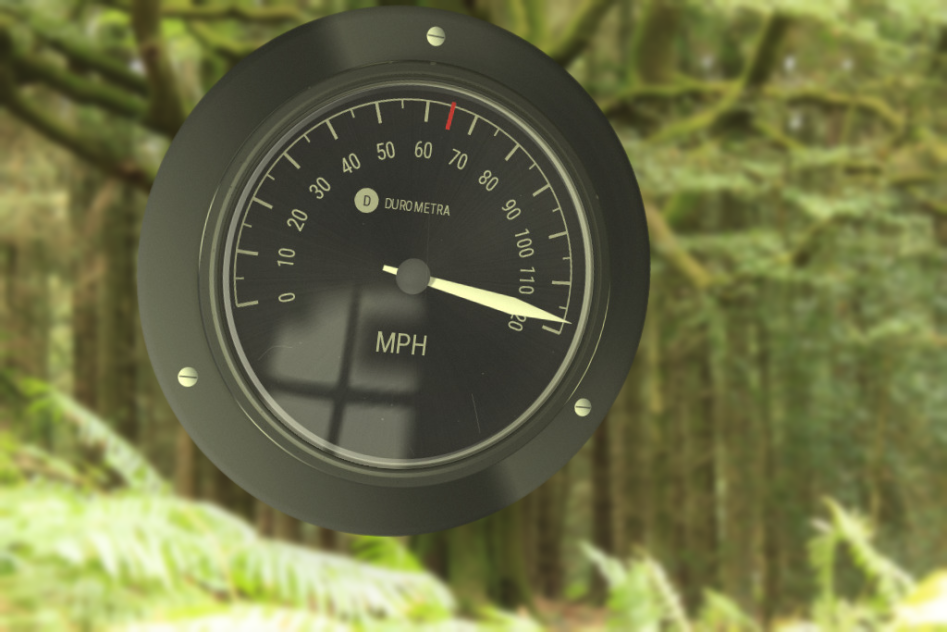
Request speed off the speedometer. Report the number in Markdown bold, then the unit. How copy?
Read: **117.5** mph
